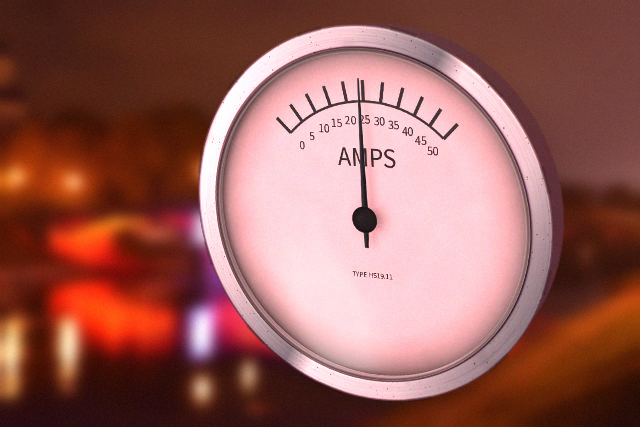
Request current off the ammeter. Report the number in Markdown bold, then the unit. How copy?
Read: **25** A
